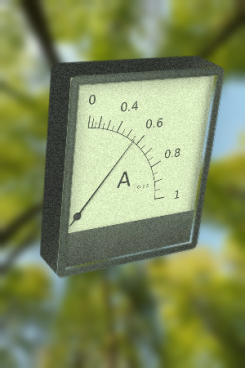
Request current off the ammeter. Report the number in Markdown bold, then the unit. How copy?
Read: **0.55** A
